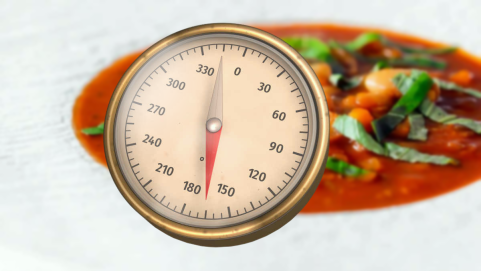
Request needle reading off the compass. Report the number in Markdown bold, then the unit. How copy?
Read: **165** °
